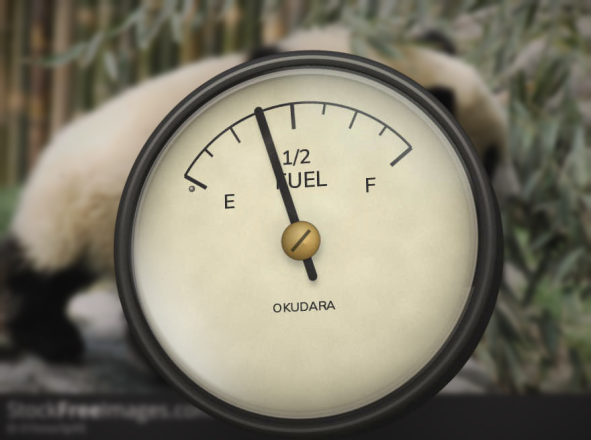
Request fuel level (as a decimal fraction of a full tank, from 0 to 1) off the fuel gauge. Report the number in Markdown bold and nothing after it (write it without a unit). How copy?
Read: **0.375**
